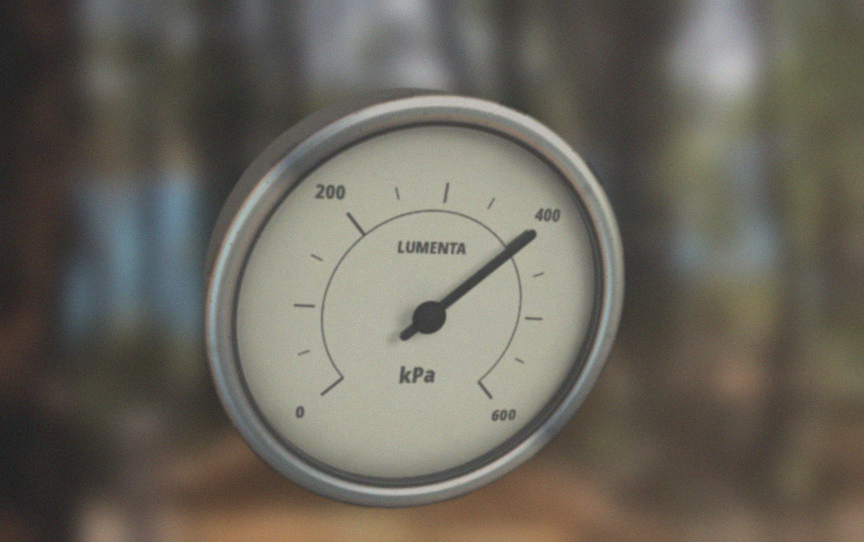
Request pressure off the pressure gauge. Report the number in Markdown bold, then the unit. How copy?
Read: **400** kPa
